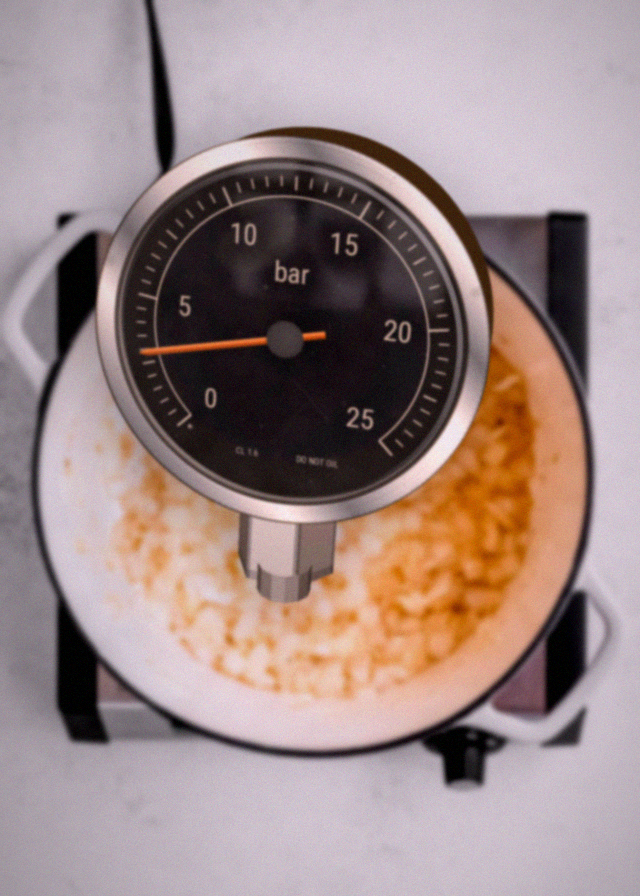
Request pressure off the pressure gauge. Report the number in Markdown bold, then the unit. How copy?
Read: **3** bar
